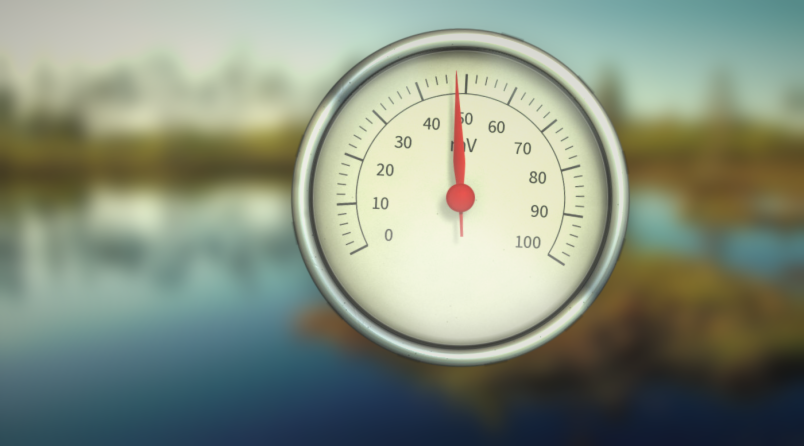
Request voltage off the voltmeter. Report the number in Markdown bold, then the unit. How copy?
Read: **48** mV
